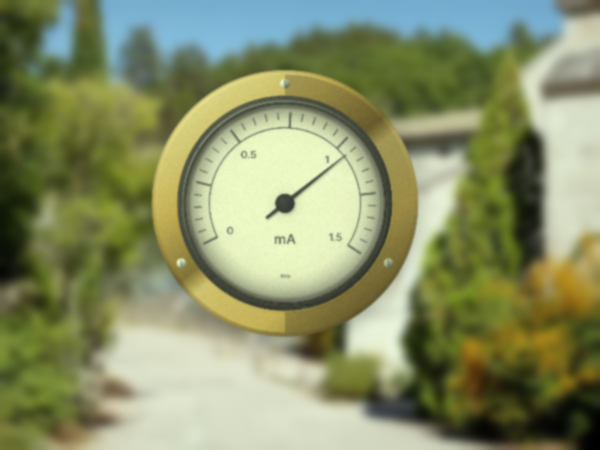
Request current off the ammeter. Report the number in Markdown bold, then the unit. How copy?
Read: **1.05** mA
